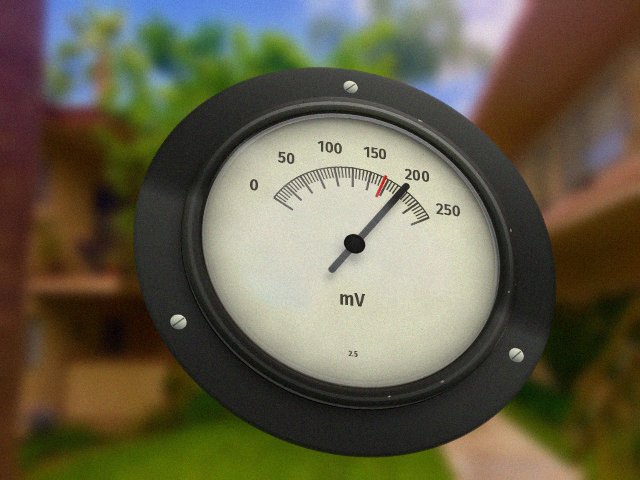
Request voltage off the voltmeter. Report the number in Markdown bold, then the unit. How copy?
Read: **200** mV
